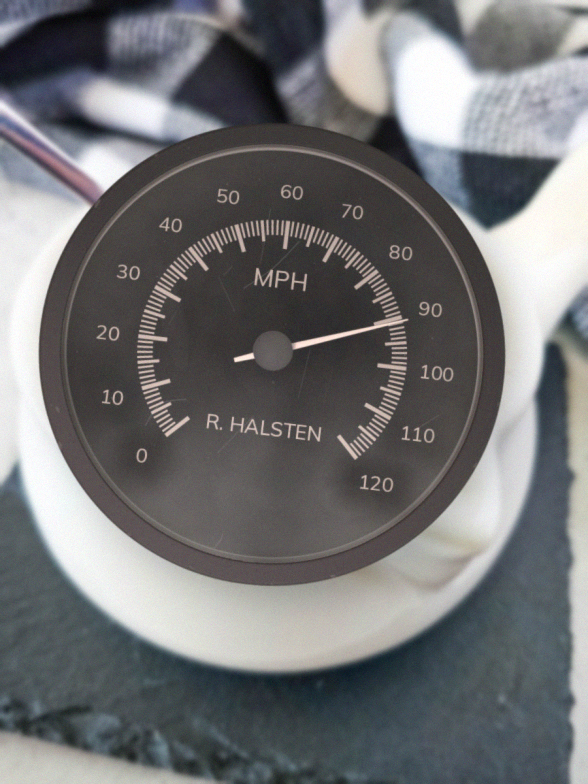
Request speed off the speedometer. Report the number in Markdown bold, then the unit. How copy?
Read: **91** mph
